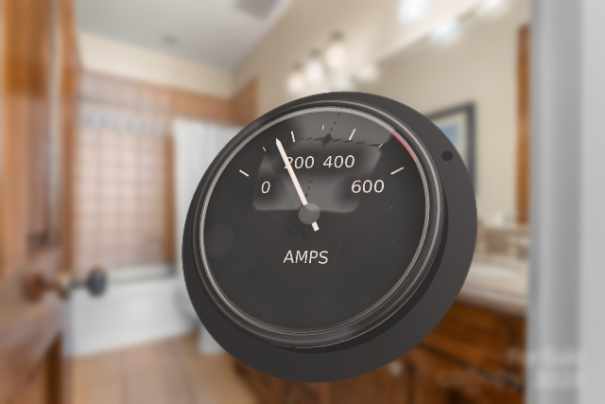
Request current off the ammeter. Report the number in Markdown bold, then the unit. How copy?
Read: **150** A
